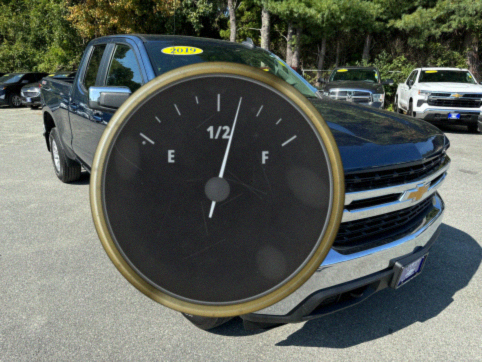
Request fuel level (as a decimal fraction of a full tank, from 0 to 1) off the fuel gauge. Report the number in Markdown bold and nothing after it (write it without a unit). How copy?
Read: **0.625**
